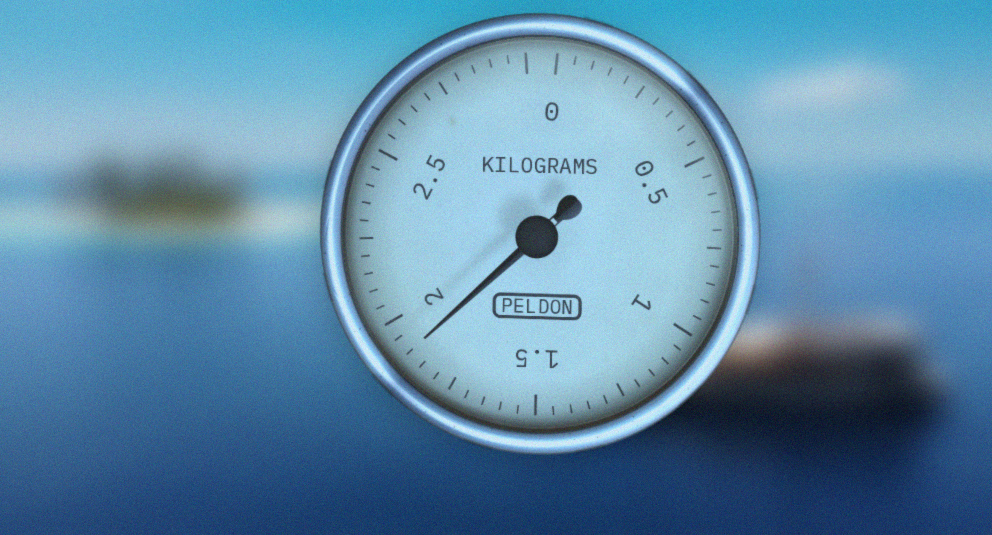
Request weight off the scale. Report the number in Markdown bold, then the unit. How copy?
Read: **1.9** kg
